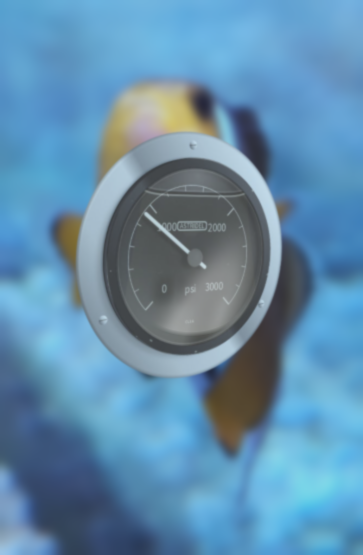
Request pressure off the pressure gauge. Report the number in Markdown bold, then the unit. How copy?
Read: **900** psi
